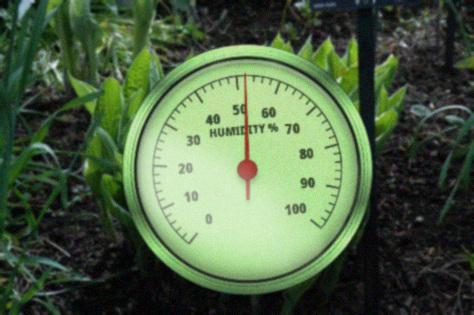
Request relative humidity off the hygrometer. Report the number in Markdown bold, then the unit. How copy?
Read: **52** %
